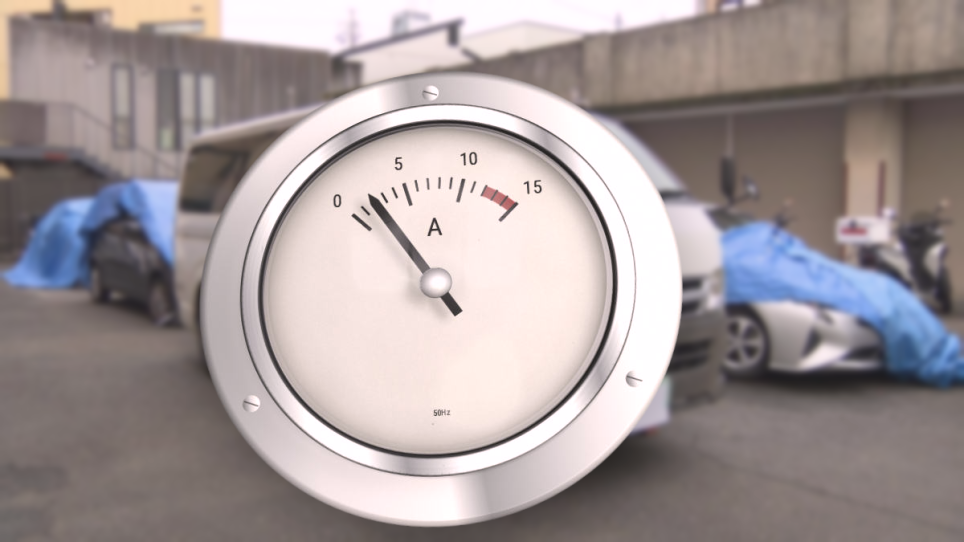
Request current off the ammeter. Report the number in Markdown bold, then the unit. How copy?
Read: **2** A
